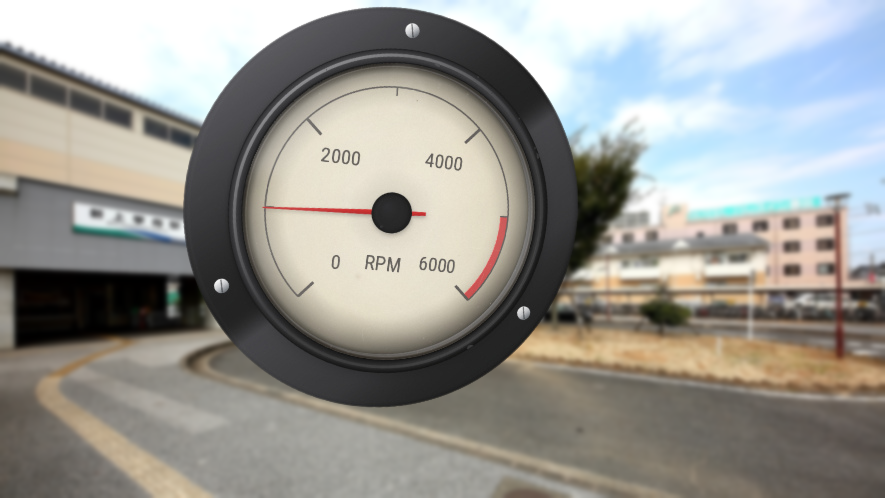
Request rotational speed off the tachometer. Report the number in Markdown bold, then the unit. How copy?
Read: **1000** rpm
